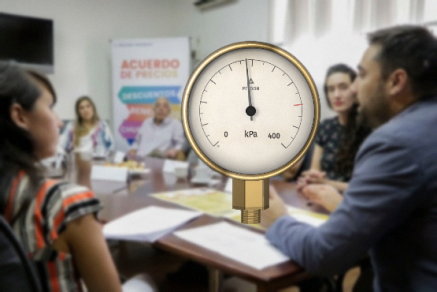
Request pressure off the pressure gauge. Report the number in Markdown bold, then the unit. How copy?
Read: **190** kPa
